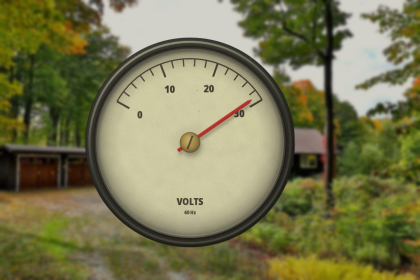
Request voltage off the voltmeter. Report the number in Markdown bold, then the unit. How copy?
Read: **29** V
